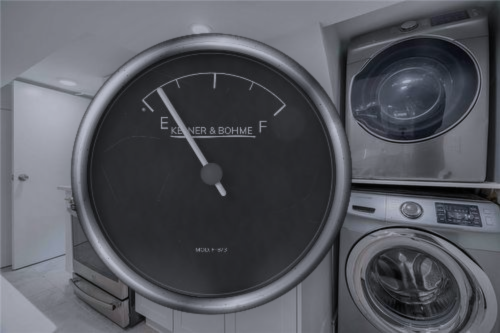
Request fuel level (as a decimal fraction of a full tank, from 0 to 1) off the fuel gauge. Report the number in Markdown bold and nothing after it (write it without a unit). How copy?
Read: **0.125**
